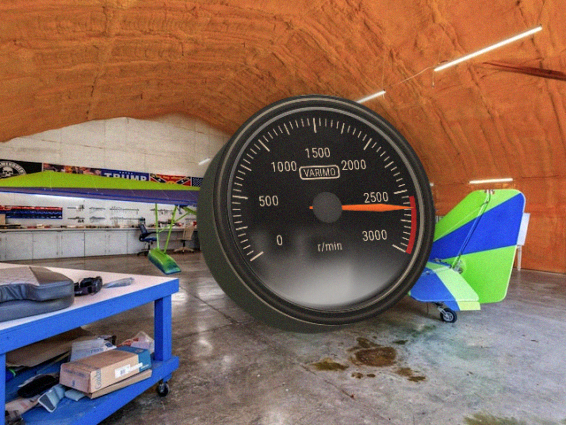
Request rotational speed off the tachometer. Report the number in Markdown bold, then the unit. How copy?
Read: **2650** rpm
